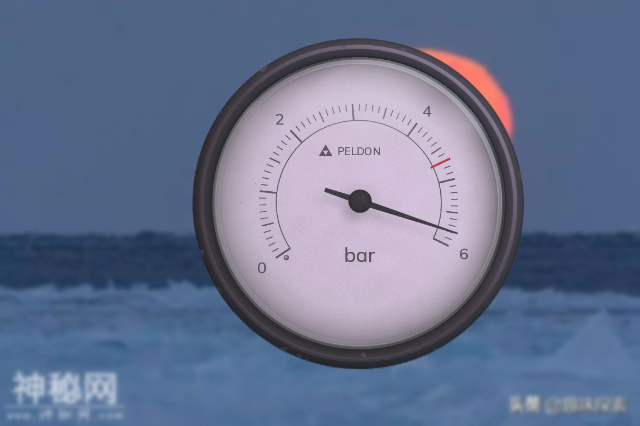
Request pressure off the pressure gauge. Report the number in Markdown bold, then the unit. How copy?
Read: **5.8** bar
